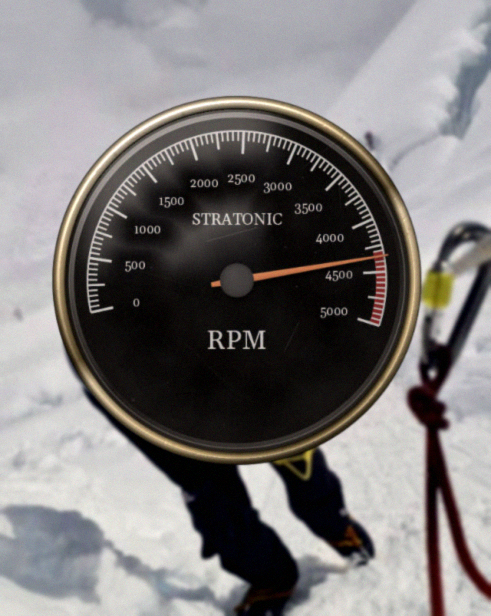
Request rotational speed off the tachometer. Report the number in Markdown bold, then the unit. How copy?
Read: **4350** rpm
